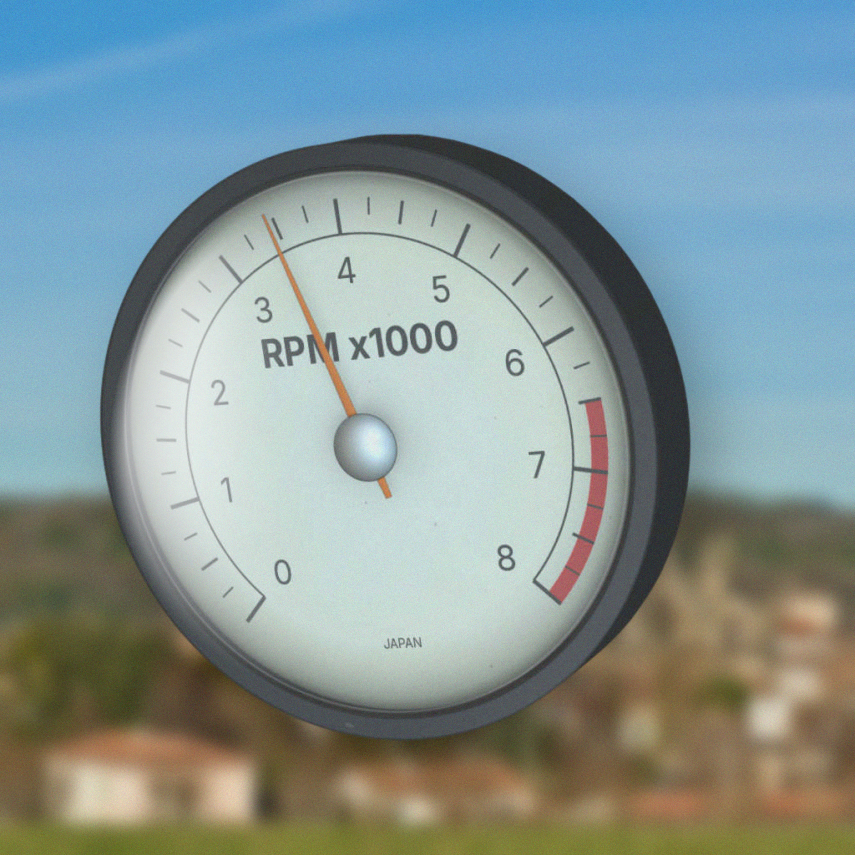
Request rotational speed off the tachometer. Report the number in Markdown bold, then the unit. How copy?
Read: **3500** rpm
